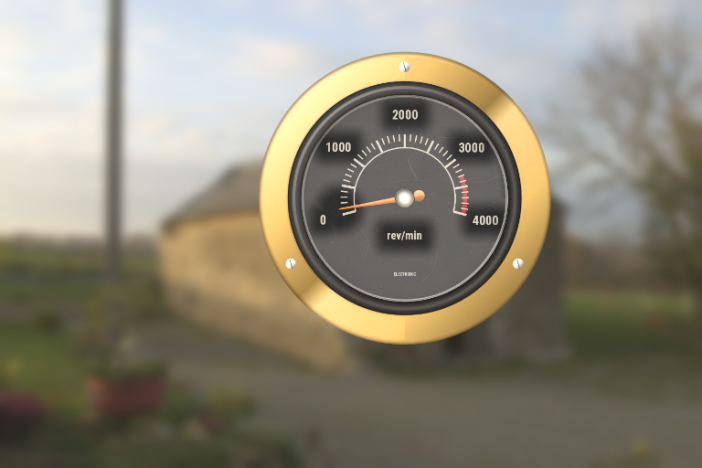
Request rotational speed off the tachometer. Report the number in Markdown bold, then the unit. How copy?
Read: **100** rpm
